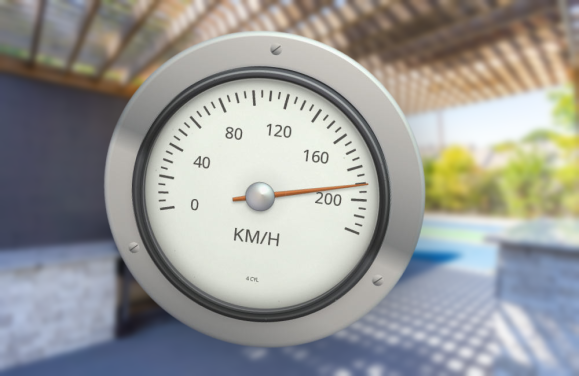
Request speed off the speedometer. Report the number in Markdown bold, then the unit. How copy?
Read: **190** km/h
